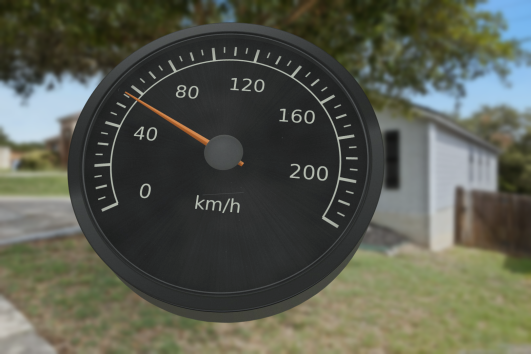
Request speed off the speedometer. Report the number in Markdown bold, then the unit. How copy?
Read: **55** km/h
